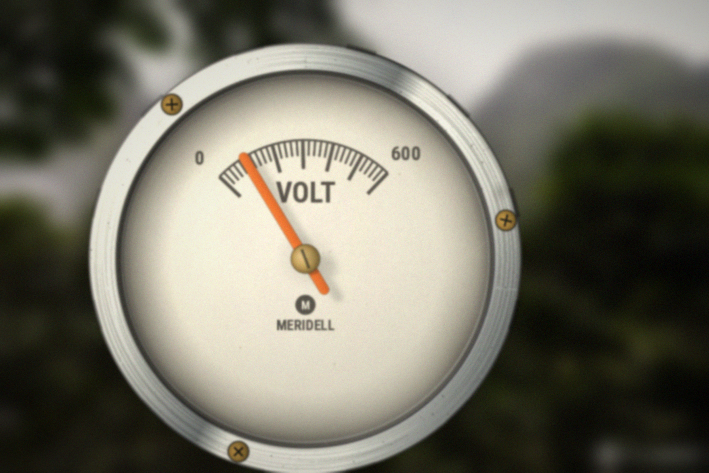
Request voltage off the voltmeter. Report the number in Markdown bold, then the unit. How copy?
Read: **100** V
